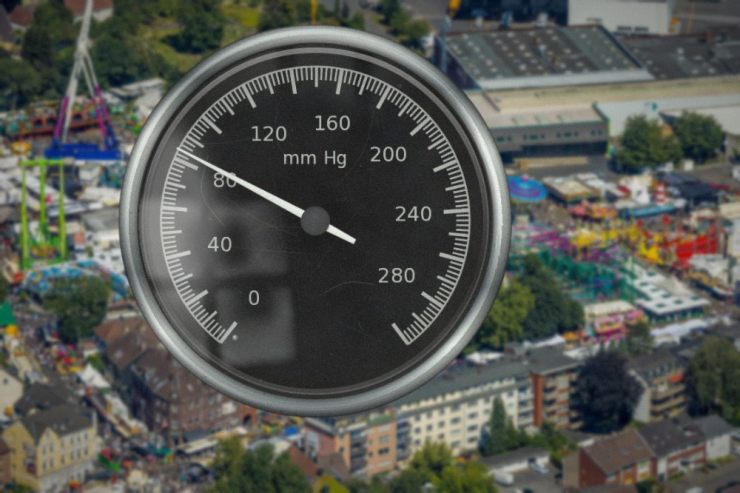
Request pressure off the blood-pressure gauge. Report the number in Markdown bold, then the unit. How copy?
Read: **84** mmHg
